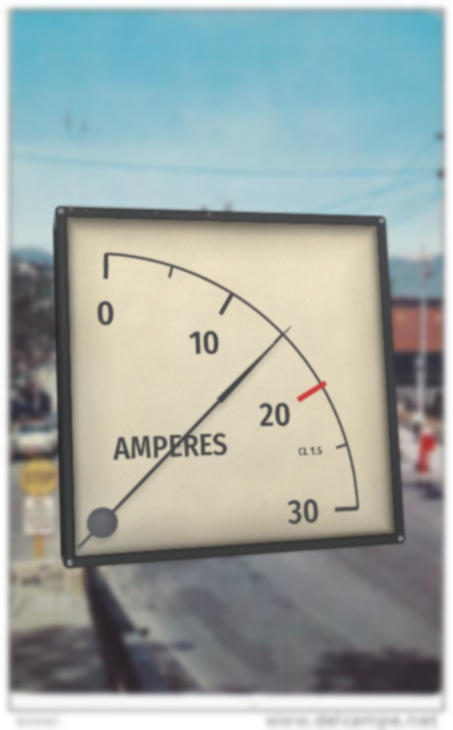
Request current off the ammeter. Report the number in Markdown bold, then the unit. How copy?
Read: **15** A
